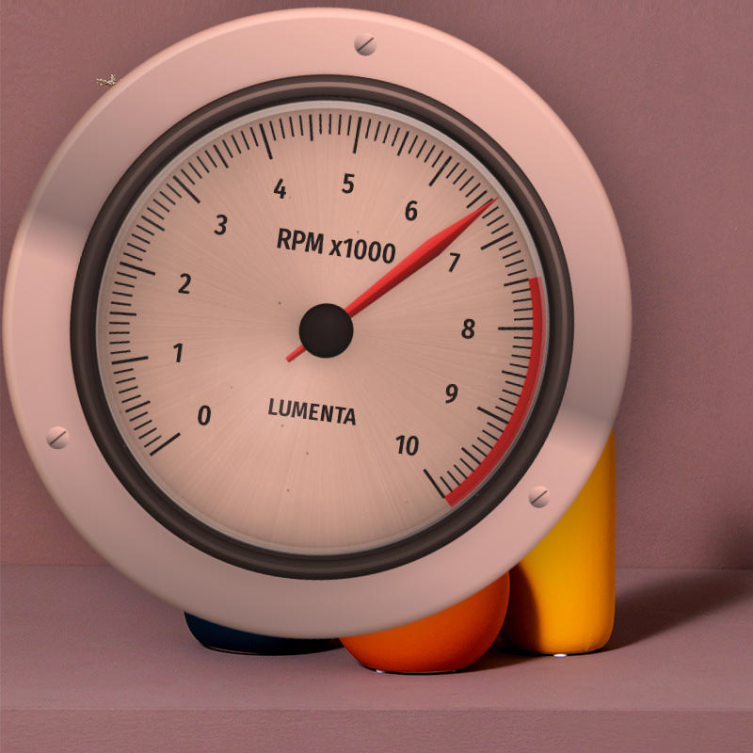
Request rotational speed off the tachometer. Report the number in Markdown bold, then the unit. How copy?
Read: **6600** rpm
